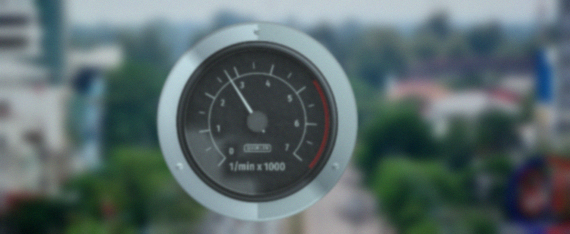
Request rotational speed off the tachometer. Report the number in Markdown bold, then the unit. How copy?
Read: **2750** rpm
